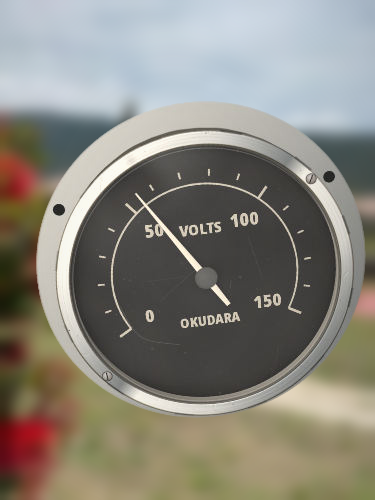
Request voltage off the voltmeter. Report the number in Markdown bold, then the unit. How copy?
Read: **55** V
